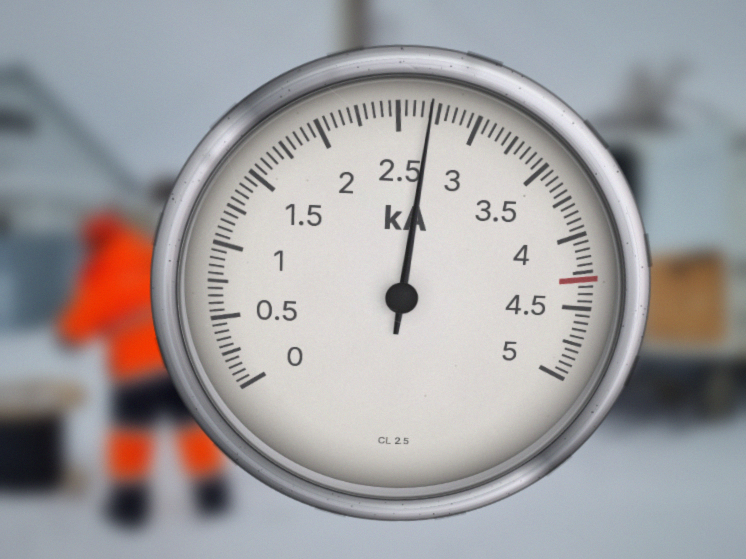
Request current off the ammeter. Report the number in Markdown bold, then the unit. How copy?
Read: **2.7** kA
